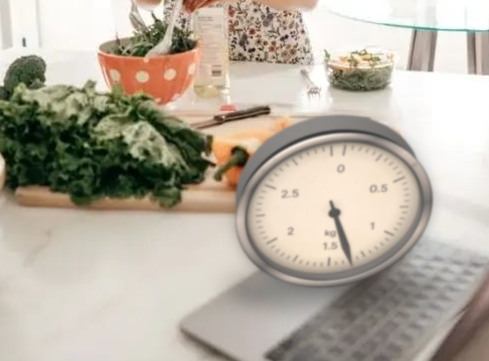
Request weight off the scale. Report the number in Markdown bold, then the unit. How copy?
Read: **1.35** kg
